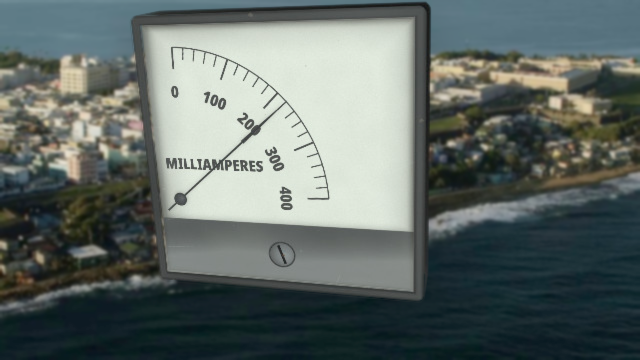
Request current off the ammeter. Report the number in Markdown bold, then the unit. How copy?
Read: **220** mA
